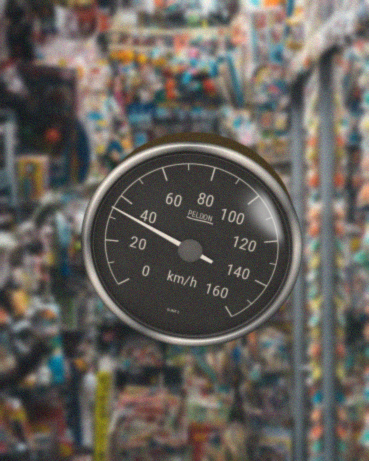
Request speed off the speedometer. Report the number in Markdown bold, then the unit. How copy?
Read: **35** km/h
